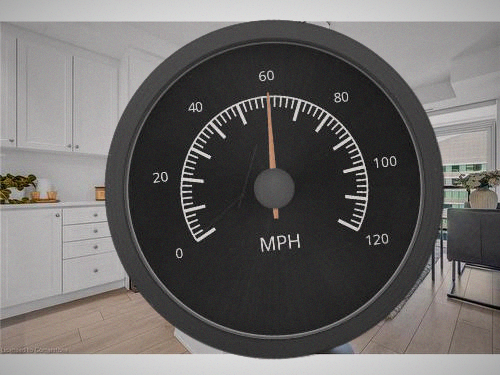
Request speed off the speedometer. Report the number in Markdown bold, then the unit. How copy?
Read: **60** mph
